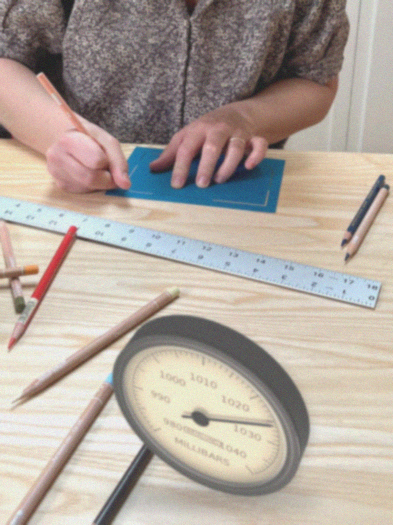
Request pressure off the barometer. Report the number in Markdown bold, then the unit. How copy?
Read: **1025** mbar
